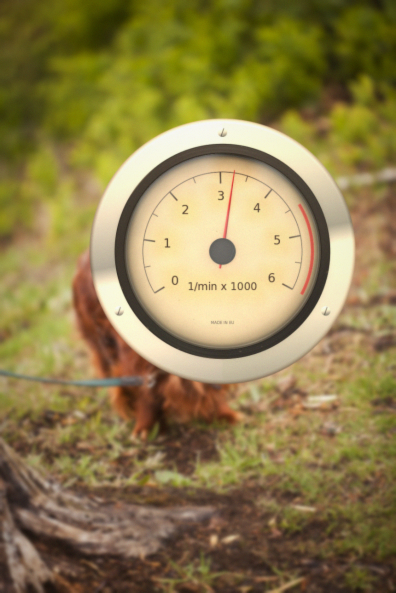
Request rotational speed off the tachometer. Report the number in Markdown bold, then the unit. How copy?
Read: **3250** rpm
